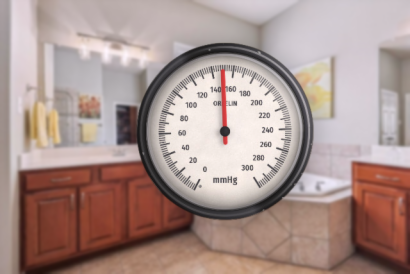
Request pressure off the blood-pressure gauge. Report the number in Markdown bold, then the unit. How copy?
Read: **150** mmHg
